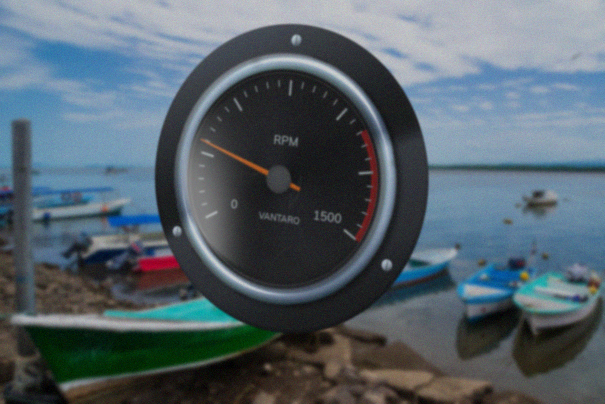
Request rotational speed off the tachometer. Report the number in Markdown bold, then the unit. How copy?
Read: **300** rpm
